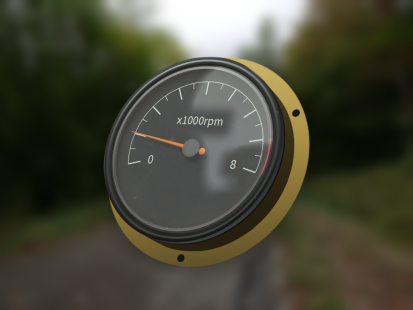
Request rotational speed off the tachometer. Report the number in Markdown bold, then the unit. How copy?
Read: **1000** rpm
